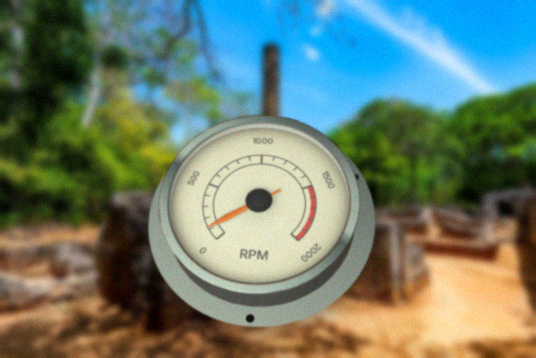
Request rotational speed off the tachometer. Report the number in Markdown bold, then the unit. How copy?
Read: **100** rpm
